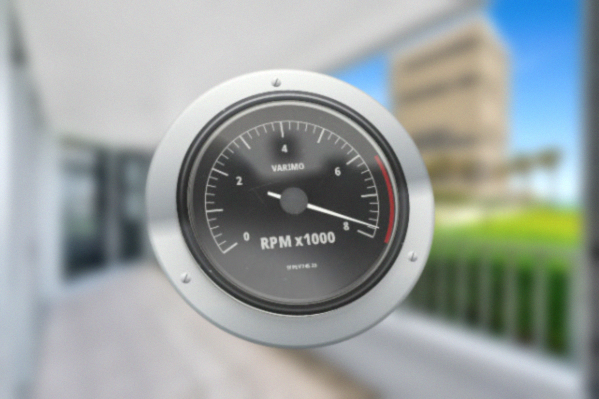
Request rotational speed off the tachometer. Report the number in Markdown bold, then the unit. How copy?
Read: **7800** rpm
